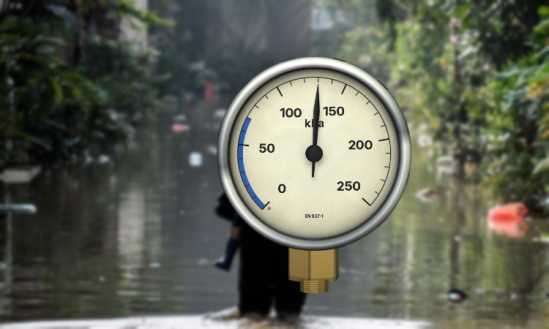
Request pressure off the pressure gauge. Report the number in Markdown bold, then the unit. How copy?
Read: **130** kPa
